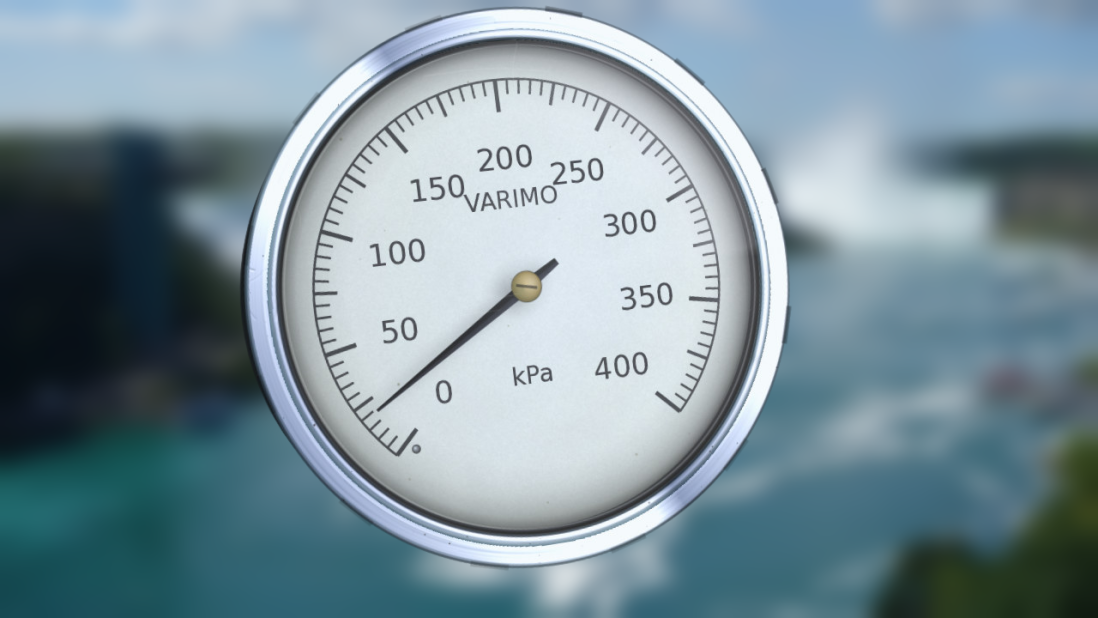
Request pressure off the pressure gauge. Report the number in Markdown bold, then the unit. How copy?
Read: **20** kPa
